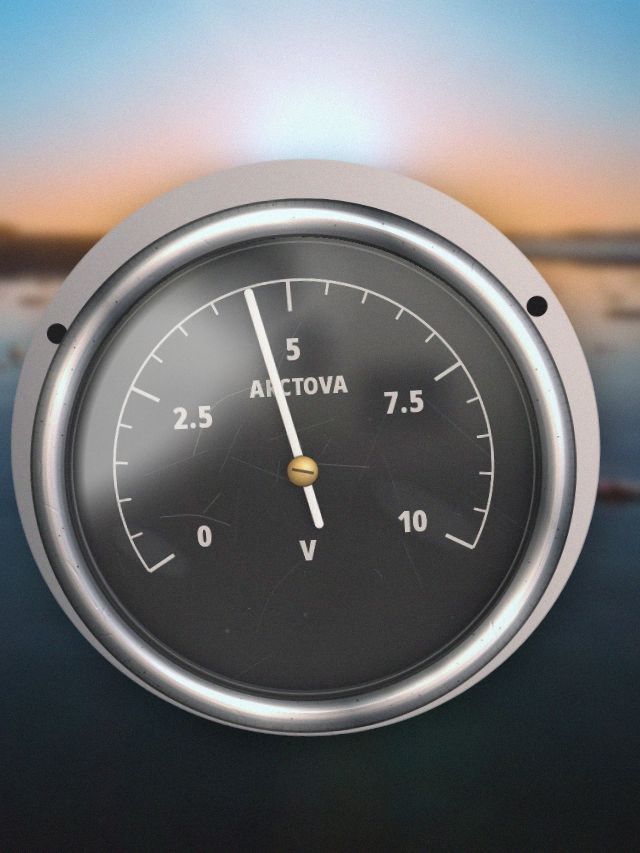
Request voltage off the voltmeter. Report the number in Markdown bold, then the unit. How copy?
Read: **4.5** V
